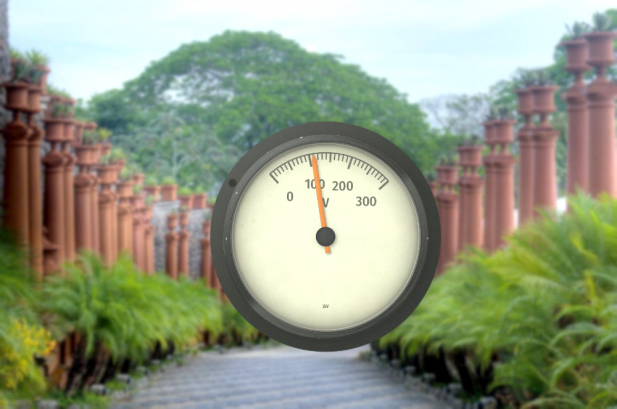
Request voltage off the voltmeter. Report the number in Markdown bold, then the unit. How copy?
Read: **110** V
